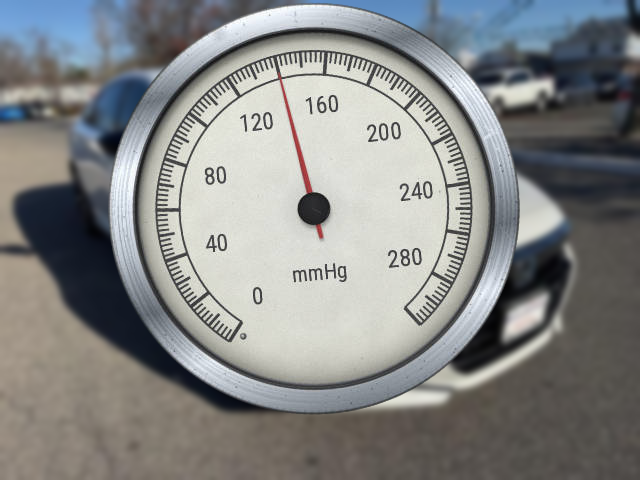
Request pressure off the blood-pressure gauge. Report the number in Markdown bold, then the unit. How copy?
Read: **140** mmHg
